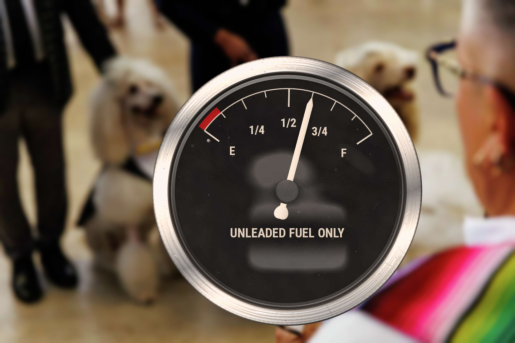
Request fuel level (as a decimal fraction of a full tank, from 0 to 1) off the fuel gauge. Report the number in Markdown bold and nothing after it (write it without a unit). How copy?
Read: **0.625**
